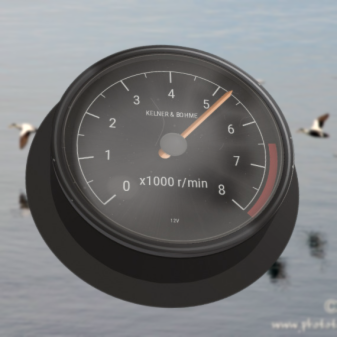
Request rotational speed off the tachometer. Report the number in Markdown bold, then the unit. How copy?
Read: **5250** rpm
